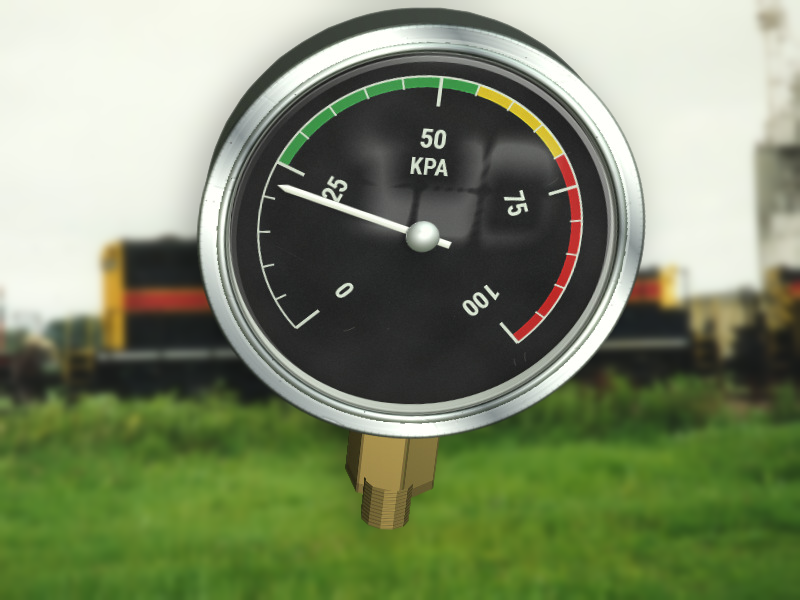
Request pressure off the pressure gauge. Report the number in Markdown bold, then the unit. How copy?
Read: **22.5** kPa
